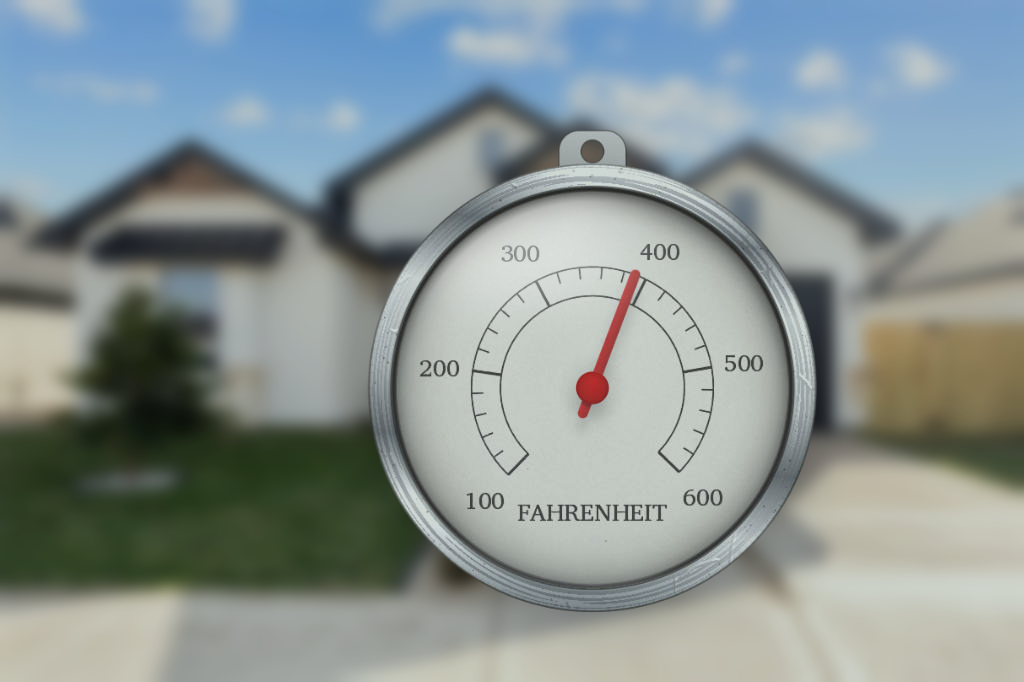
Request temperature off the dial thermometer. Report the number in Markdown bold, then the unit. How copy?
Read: **390** °F
